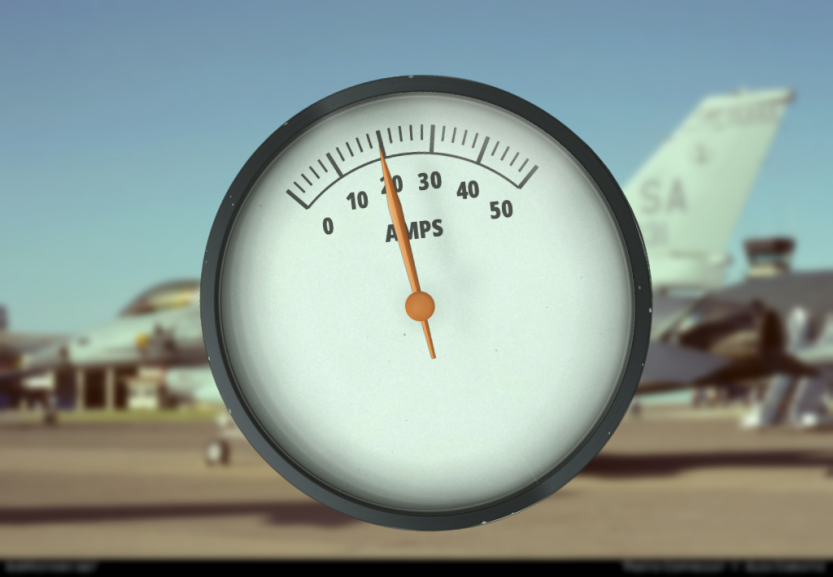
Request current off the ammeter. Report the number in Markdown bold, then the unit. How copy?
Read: **20** A
